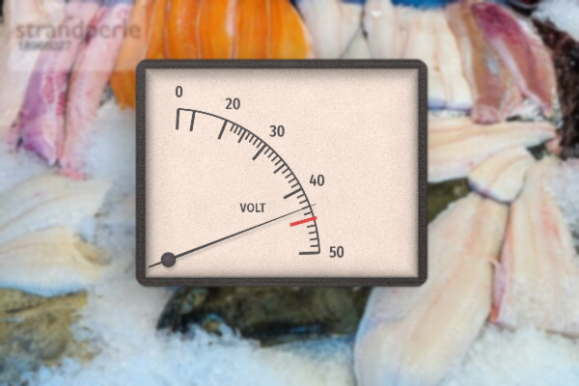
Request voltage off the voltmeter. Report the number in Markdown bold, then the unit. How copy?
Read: **43** V
